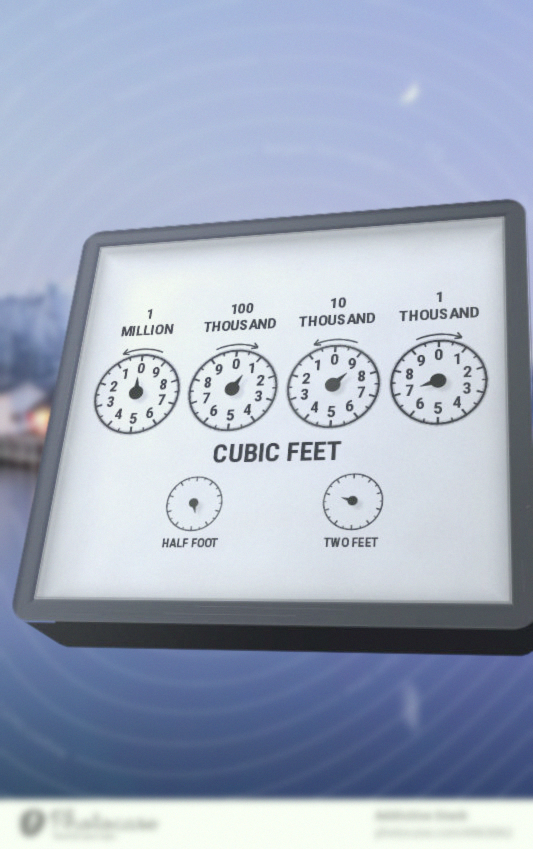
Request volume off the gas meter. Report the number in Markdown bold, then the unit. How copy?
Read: **8700** ft³
